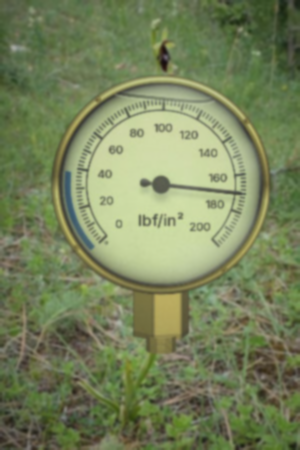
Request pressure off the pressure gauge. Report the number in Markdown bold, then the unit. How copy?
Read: **170** psi
